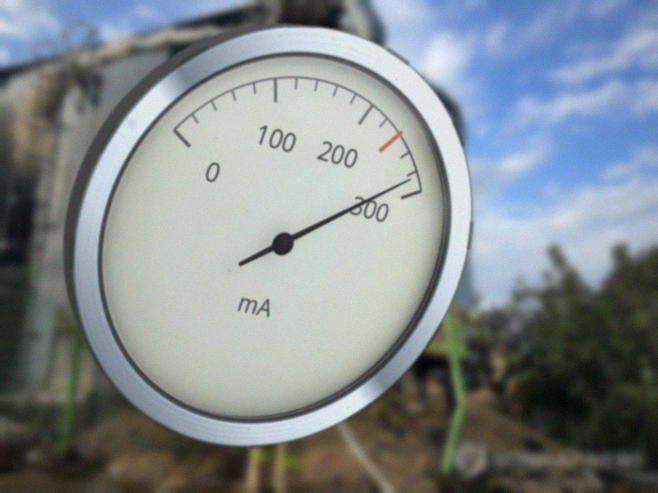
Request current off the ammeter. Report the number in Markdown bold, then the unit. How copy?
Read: **280** mA
